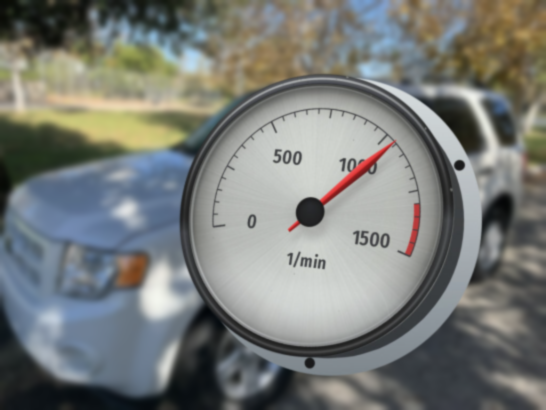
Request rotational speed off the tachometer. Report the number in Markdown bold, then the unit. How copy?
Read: **1050** rpm
